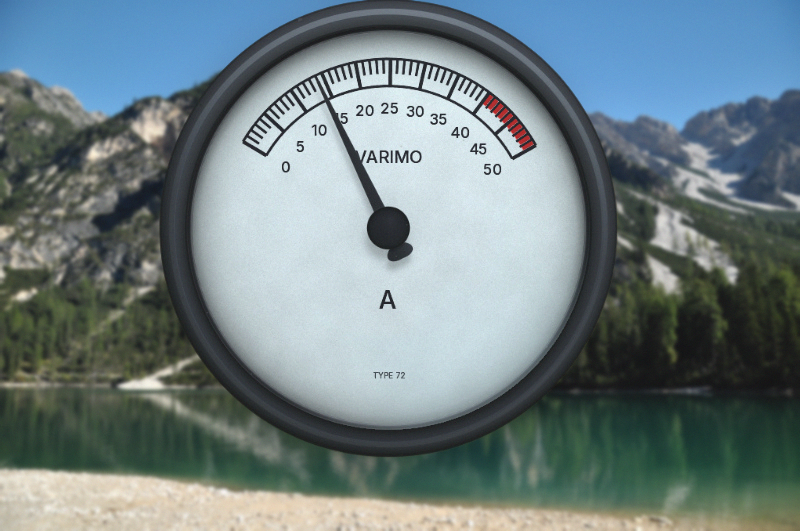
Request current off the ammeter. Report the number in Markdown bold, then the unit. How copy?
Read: **14** A
